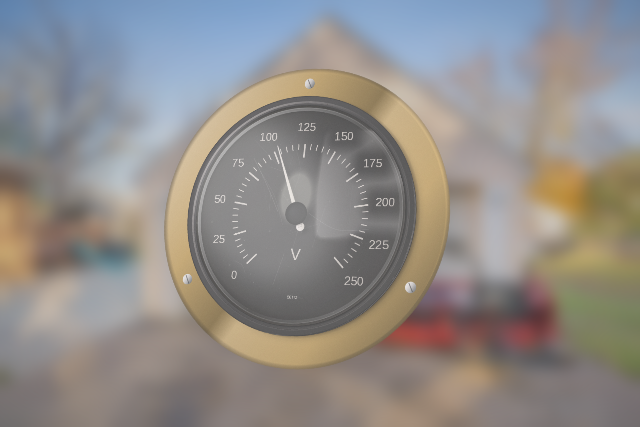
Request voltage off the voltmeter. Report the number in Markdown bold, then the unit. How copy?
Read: **105** V
